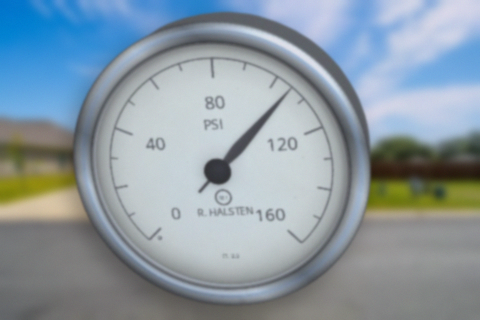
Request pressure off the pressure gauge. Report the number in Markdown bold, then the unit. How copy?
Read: **105** psi
